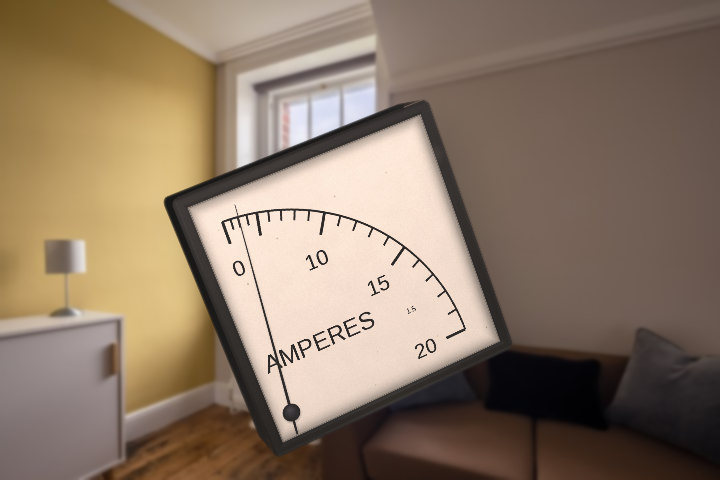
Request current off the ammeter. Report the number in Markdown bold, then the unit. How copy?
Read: **3** A
